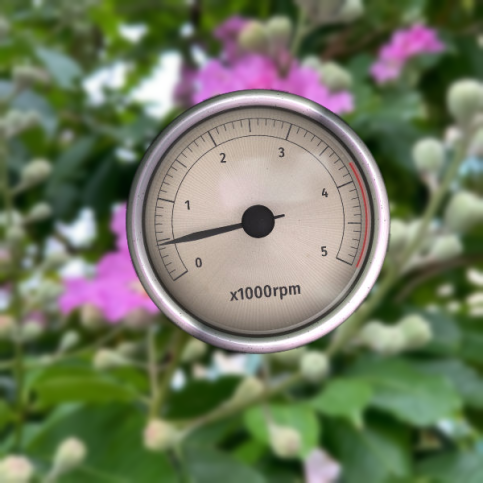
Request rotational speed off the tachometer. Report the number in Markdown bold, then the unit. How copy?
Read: **450** rpm
